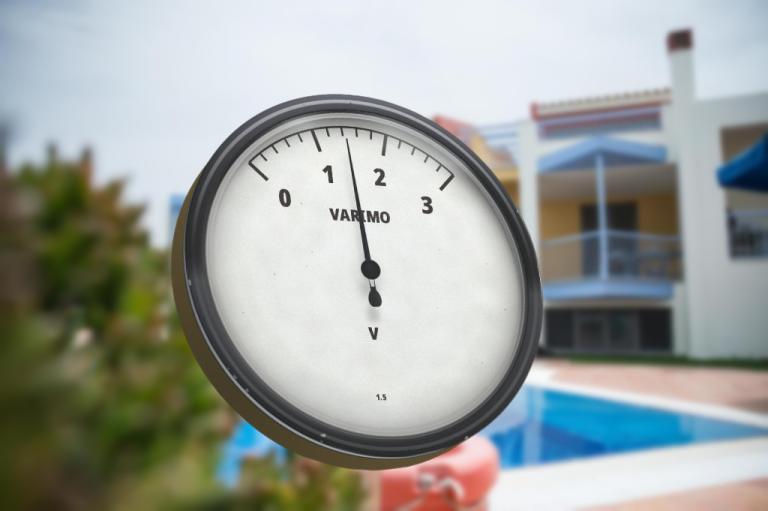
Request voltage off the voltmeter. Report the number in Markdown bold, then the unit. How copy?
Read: **1.4** V
